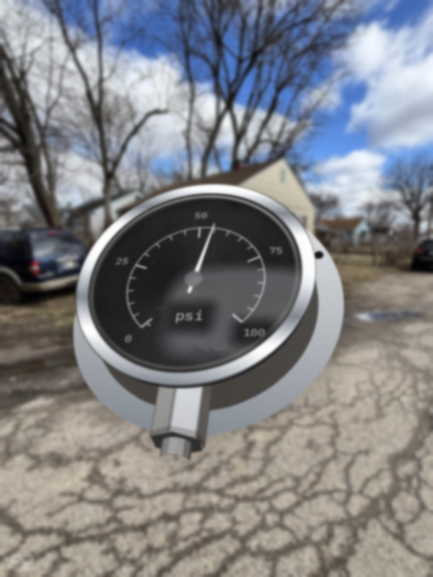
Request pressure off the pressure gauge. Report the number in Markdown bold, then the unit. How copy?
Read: **55** psi
